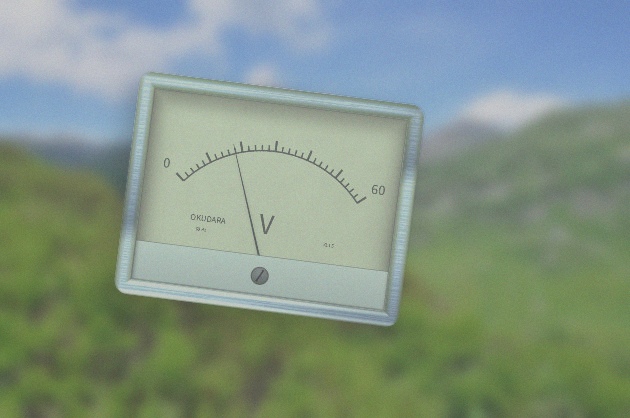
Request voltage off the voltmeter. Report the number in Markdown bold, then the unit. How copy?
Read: **18** V
